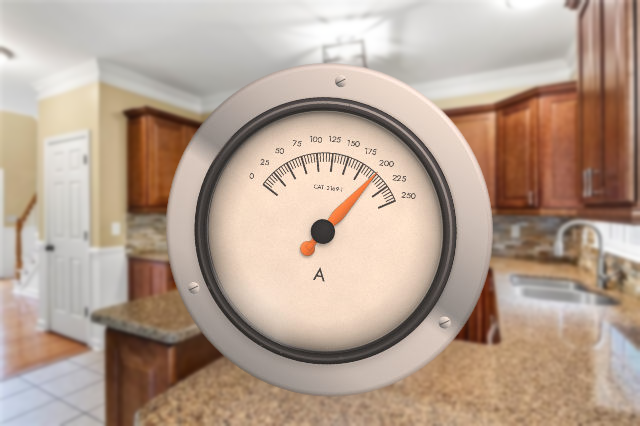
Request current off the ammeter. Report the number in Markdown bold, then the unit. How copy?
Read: **200** A
